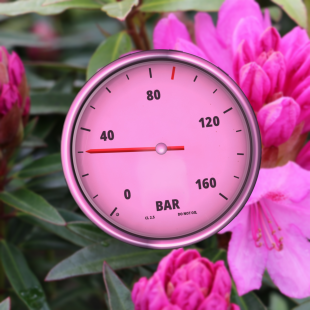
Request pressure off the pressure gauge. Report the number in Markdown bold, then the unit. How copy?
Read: **30** bar
